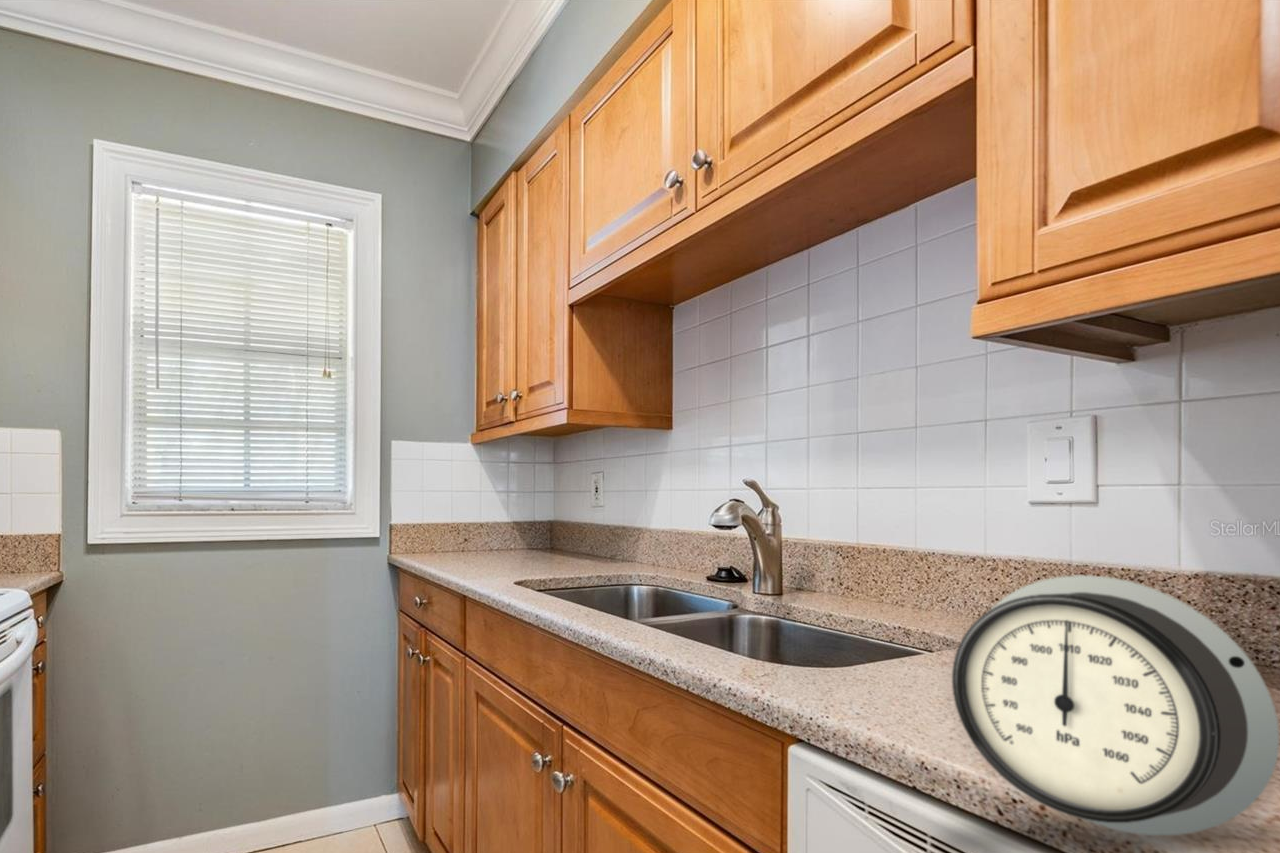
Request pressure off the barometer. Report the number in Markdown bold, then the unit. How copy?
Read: **1010** hPa
